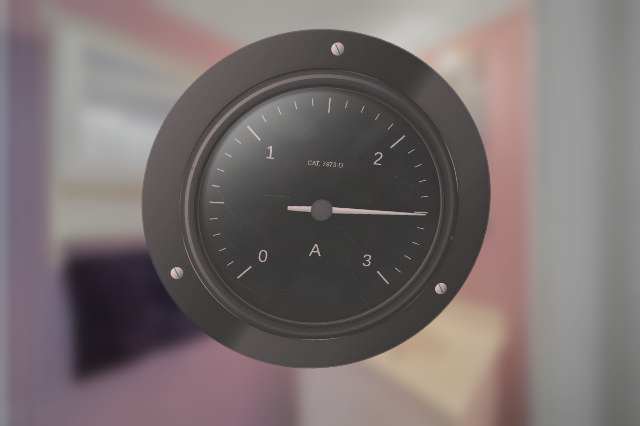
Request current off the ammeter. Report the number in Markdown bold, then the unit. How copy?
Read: **2.5** A
